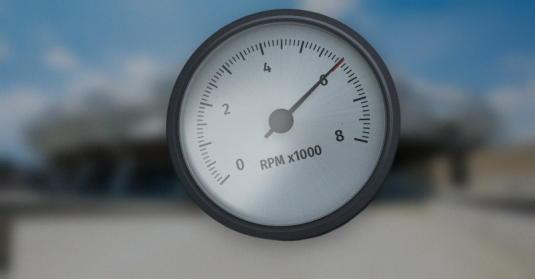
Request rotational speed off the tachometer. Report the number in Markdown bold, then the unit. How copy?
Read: **6000** rpm
